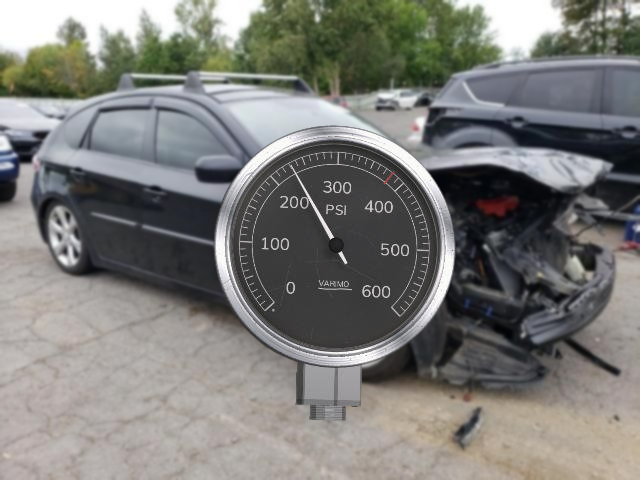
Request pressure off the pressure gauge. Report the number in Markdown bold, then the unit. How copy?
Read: **230** psi
